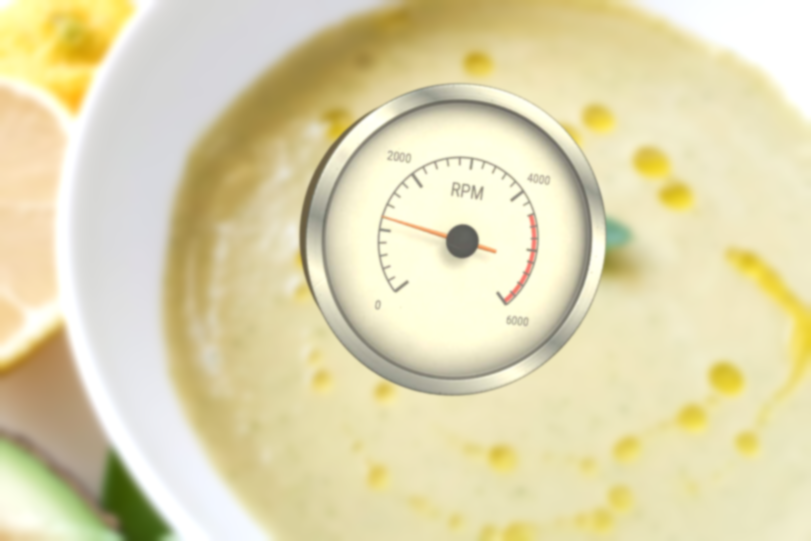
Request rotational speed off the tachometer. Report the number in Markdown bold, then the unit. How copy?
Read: **1200** rpm
